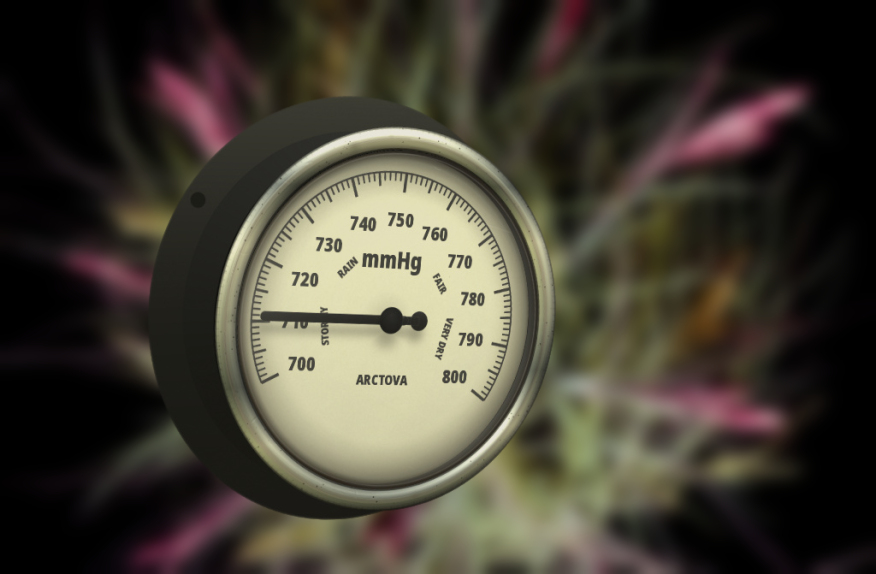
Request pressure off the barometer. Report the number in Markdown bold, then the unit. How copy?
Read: **711** mmHg
